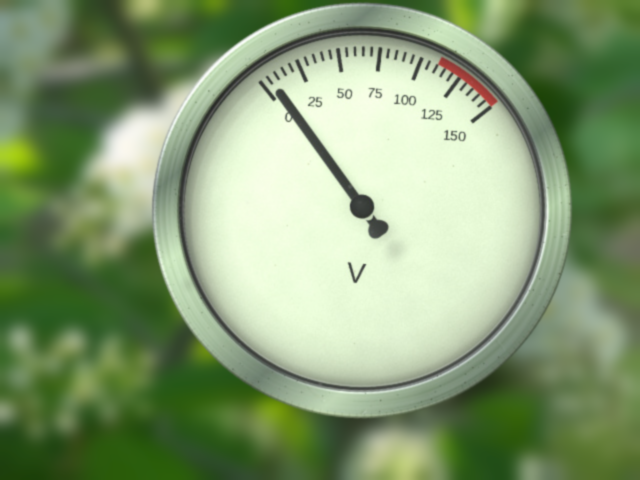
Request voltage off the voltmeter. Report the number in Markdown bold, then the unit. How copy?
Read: **5** V
